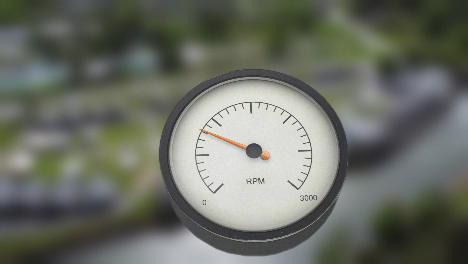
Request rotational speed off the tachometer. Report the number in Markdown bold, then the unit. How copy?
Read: **800** rpm
